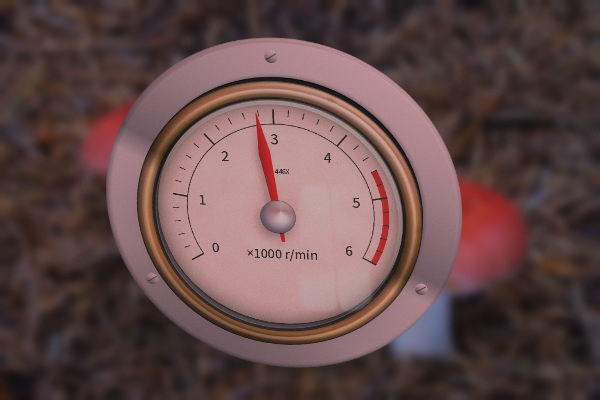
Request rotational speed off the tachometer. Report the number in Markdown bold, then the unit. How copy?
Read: **2800** rpm
